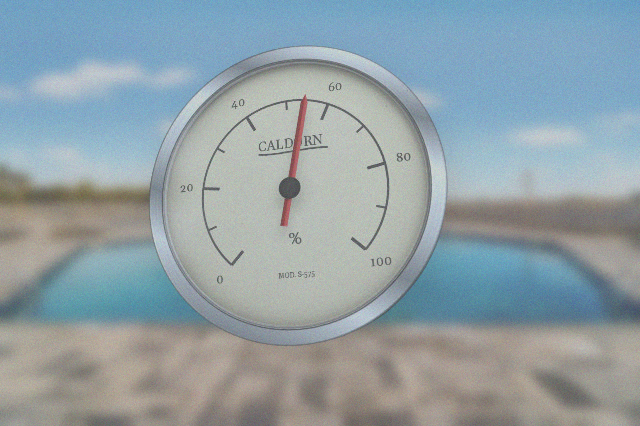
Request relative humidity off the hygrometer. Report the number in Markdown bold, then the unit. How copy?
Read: **55** %
